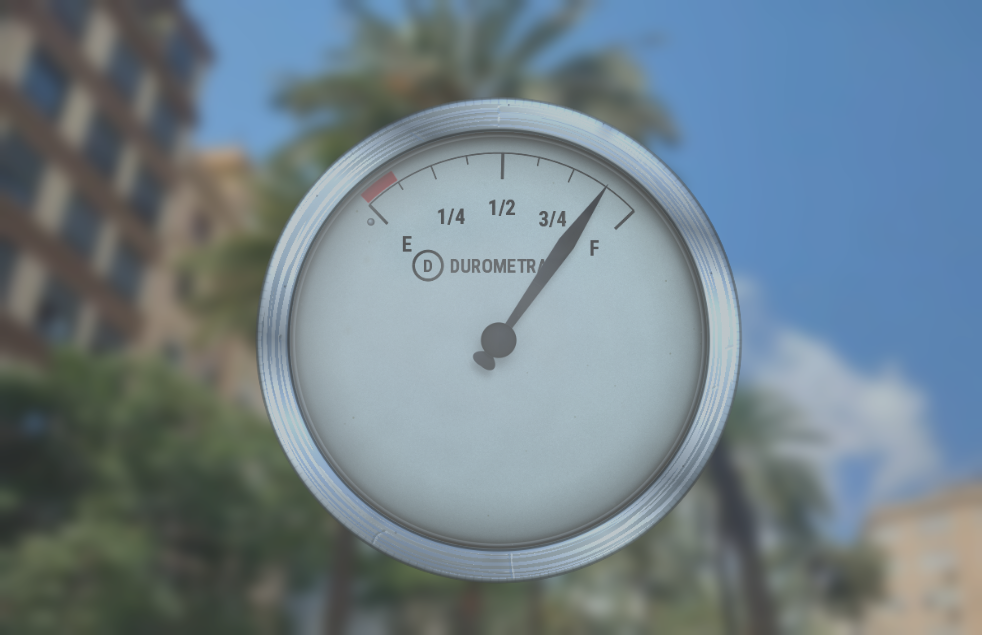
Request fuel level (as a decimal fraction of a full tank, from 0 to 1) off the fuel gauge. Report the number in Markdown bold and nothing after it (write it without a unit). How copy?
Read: **0.875**
